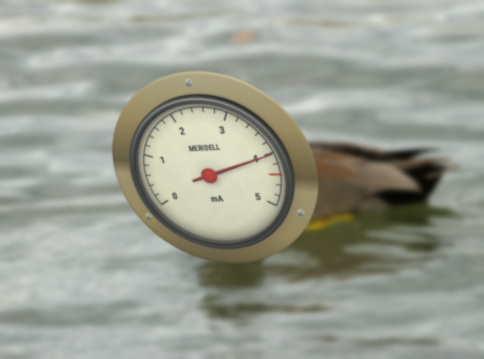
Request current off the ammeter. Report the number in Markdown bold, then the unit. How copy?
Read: **4** mA
